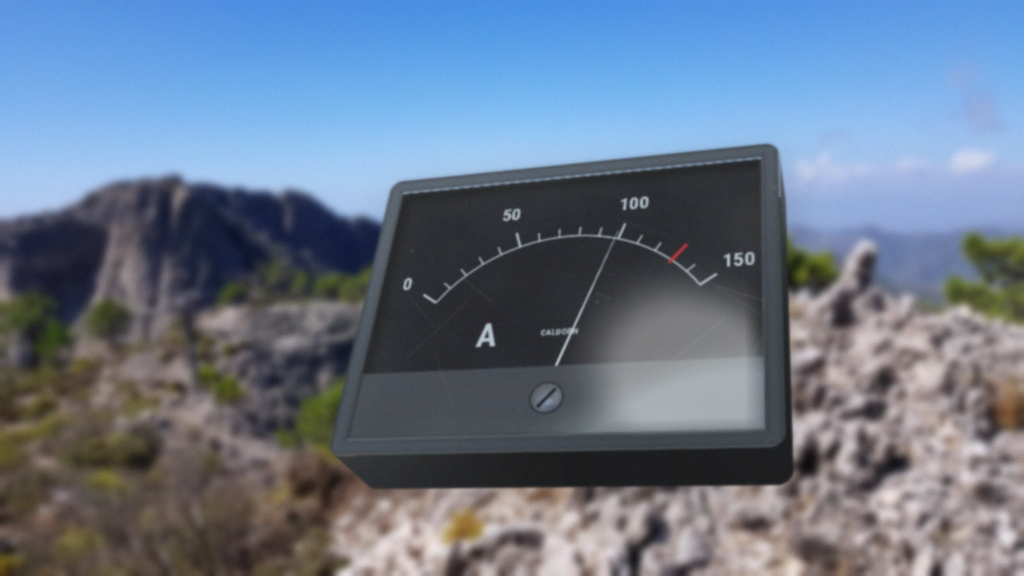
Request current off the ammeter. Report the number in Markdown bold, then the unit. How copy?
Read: **100** A
